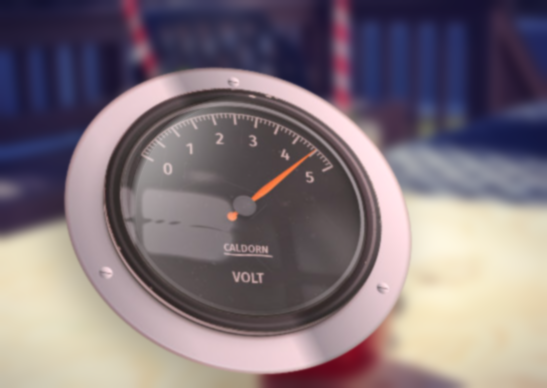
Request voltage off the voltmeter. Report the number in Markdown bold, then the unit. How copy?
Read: **4.5** V
